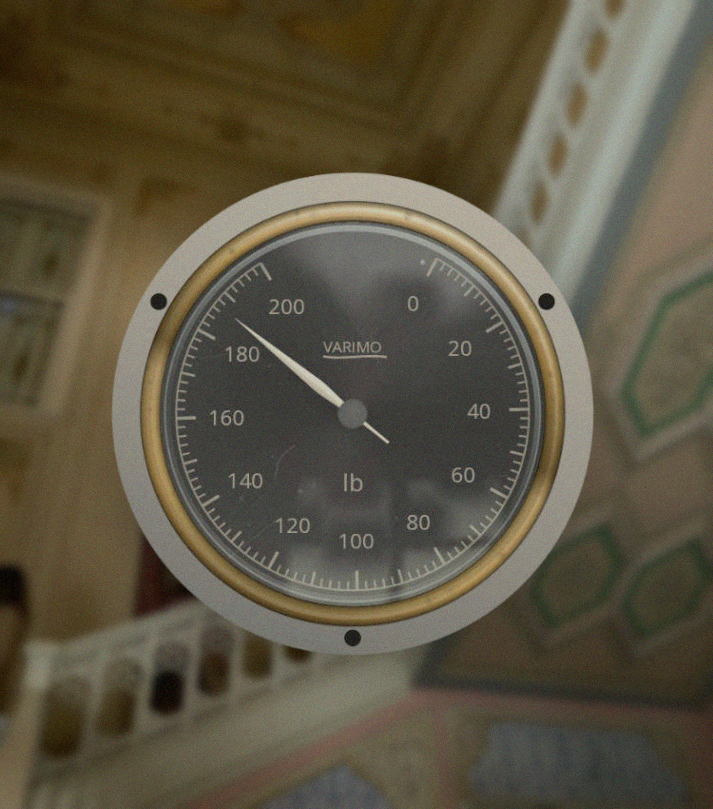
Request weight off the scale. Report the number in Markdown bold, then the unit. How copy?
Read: **187** lb
